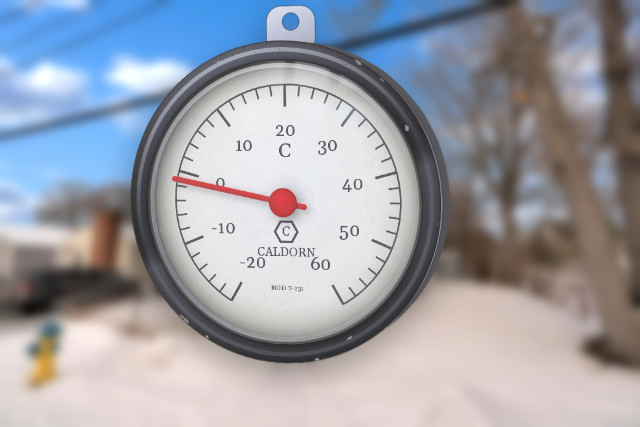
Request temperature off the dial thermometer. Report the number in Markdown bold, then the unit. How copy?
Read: **-1** °C
